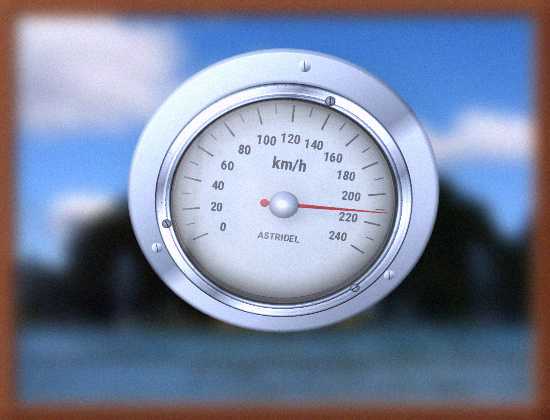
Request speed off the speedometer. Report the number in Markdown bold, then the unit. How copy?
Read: **210** km/h
